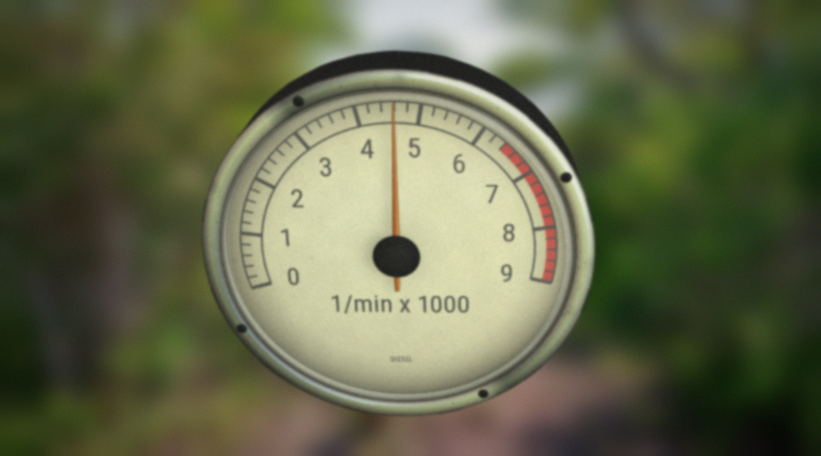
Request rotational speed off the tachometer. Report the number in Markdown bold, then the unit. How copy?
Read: **4600** rpm
